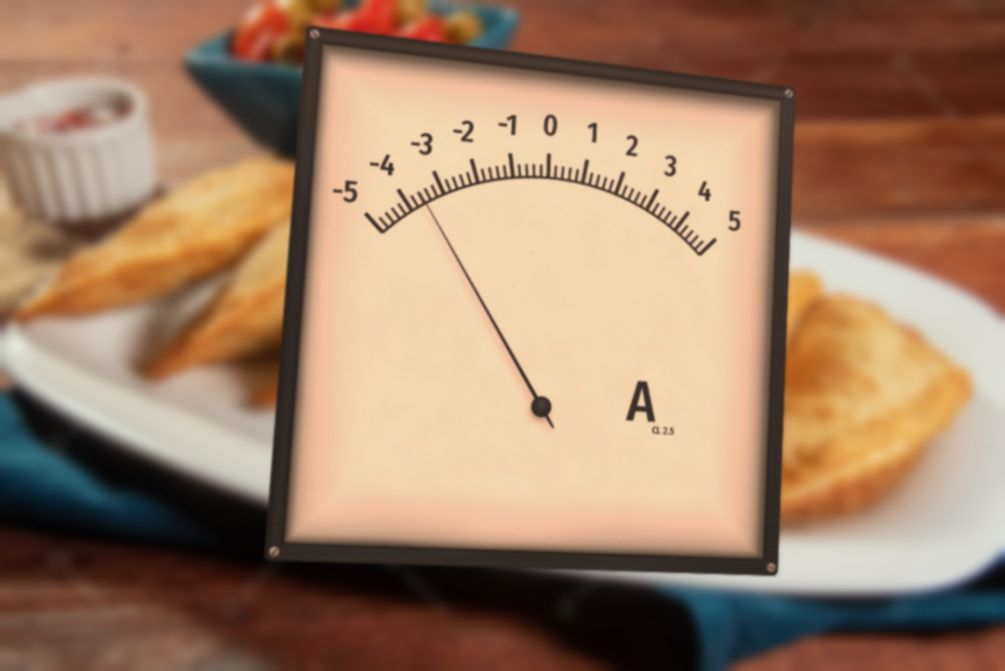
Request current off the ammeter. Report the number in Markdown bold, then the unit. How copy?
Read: **-3.6** A
